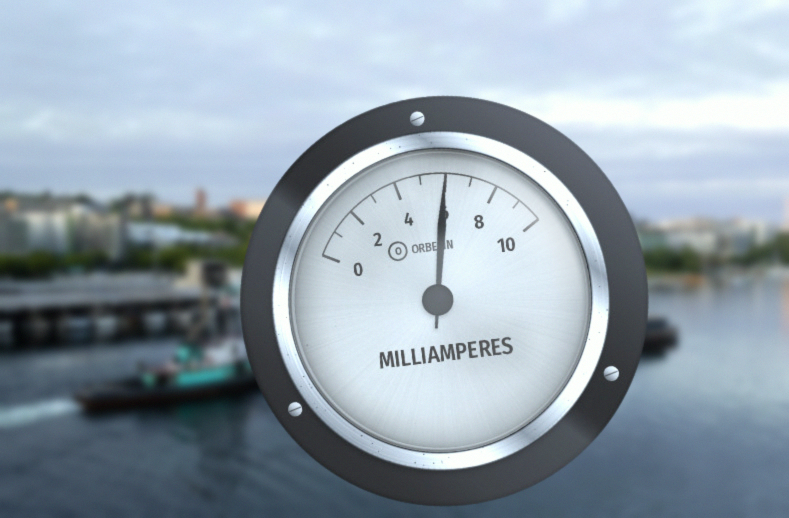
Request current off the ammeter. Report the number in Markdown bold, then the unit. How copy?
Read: **6** mA
